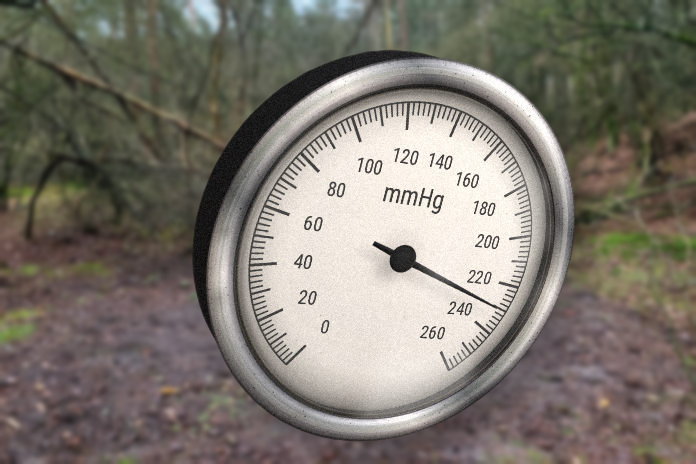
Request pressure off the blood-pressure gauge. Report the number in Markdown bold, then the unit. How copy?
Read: **230** mmHg
